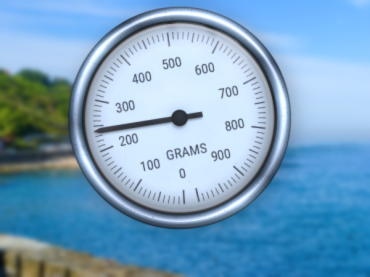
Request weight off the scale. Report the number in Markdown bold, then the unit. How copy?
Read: **240** g
